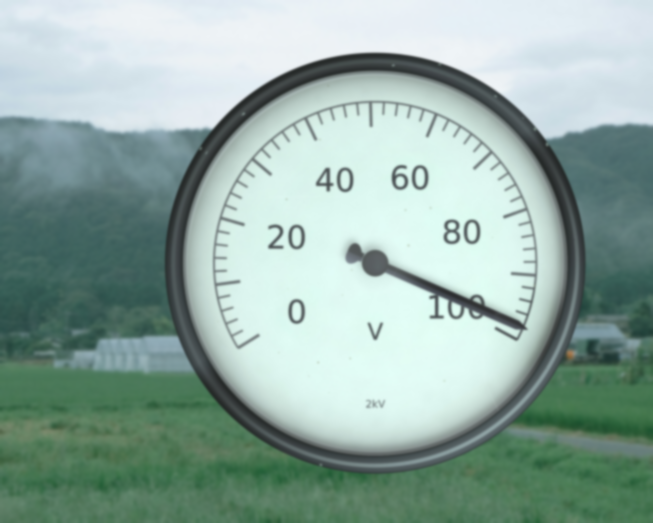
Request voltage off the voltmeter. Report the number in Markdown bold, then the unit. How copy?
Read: **98** V
